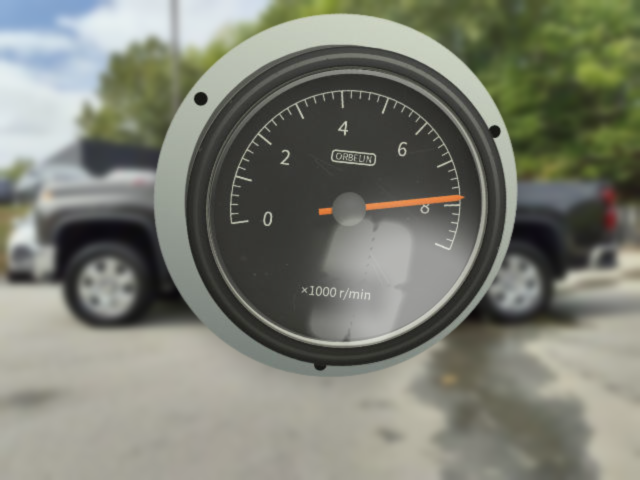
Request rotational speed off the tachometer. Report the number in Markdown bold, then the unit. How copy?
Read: **7800** rpm
